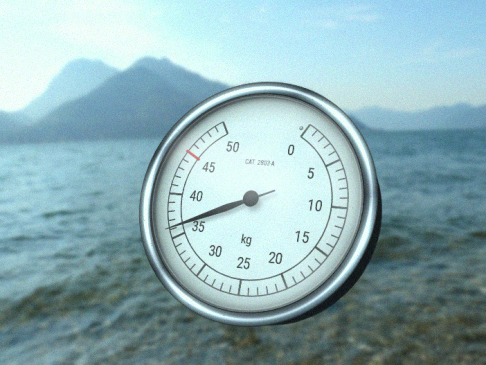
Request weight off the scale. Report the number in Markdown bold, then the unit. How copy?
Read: **36** kg
